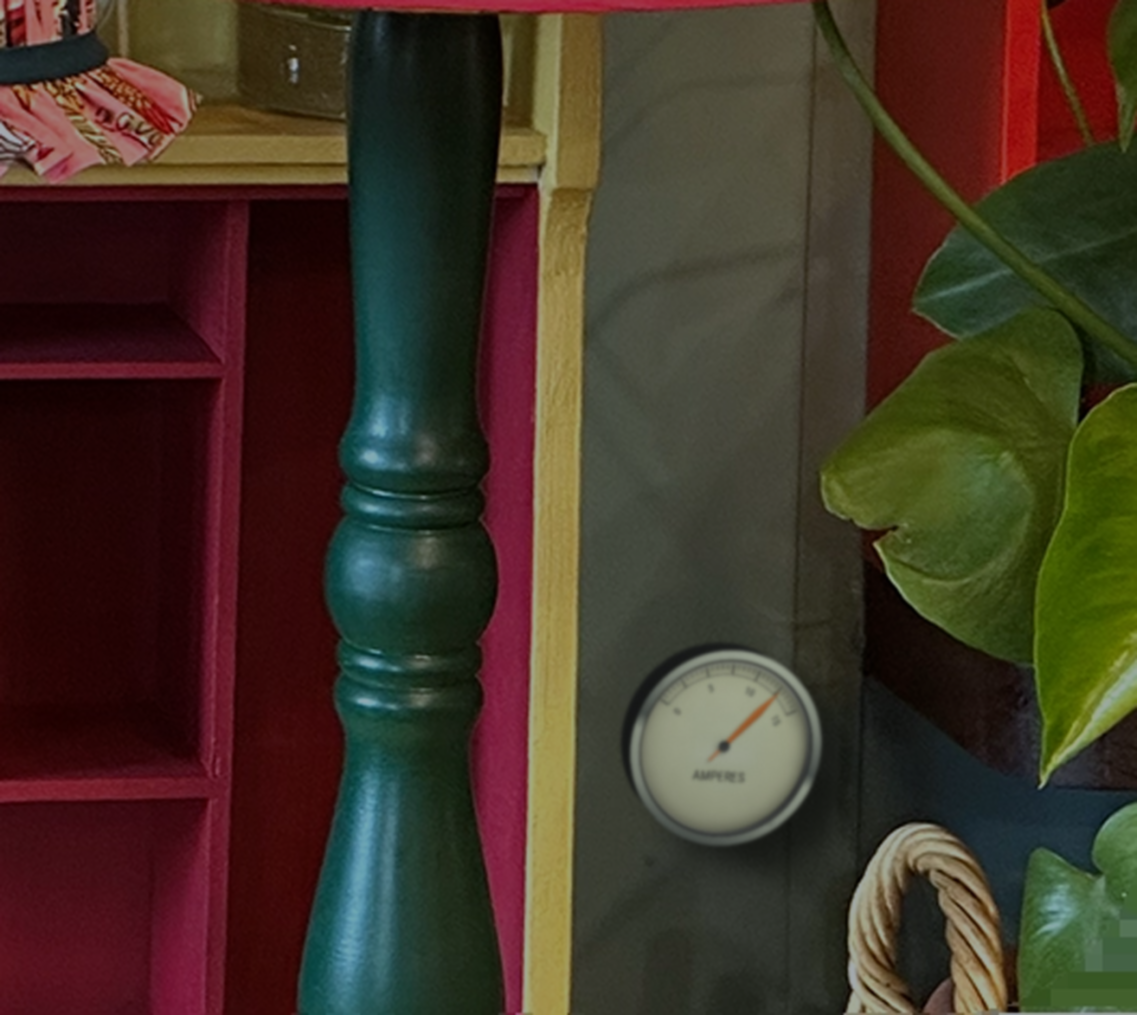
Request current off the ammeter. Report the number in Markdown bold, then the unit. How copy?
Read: **12.5** A
